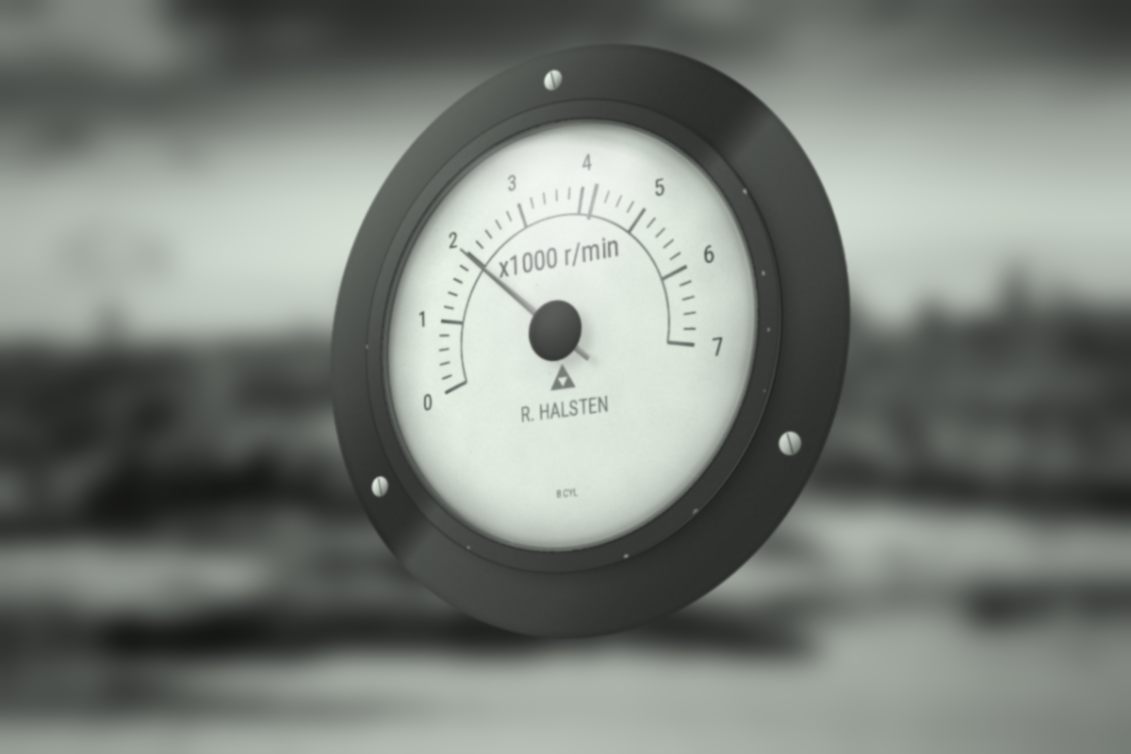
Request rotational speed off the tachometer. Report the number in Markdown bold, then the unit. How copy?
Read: **2000** rpm
